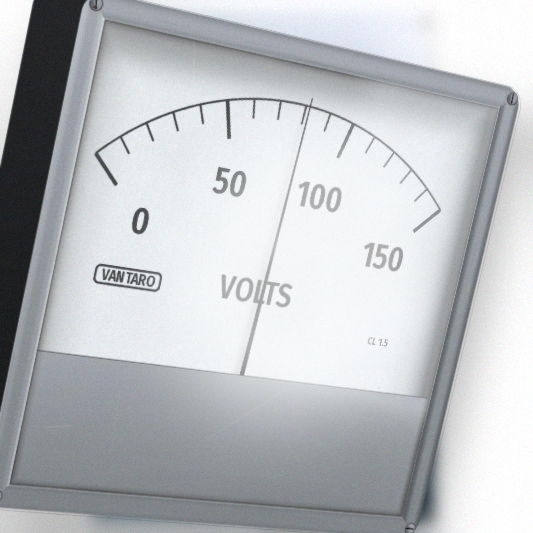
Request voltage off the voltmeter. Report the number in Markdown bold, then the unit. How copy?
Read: **80** V
